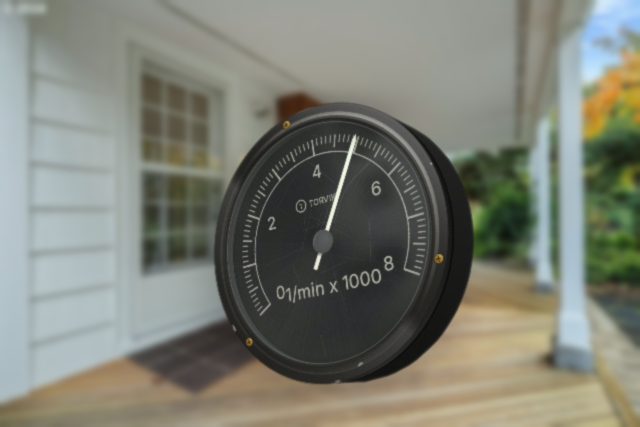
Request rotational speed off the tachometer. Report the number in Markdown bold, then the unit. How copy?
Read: **5000** rpm
